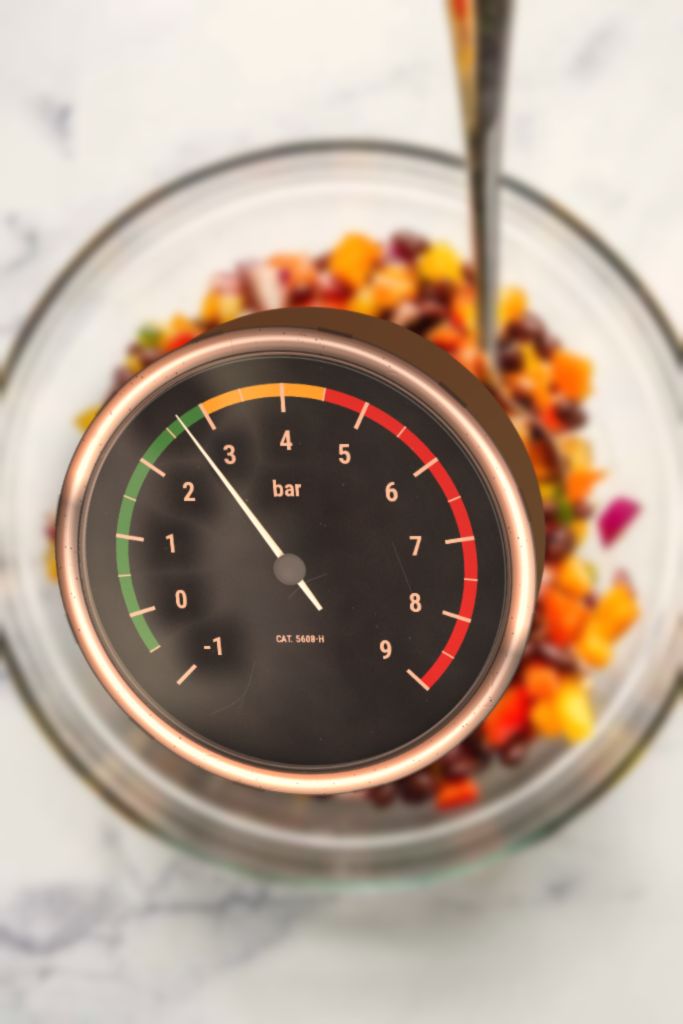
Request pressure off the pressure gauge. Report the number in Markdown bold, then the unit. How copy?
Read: **2.75** bar
